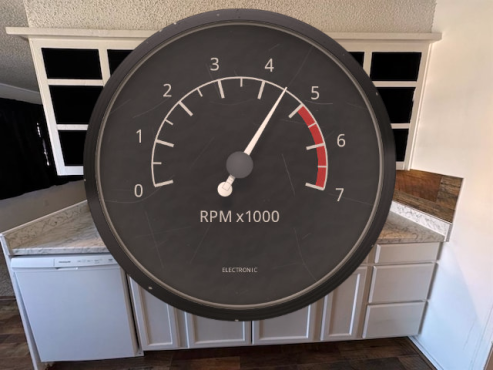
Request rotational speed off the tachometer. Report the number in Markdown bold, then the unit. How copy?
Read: **4500** rpm
